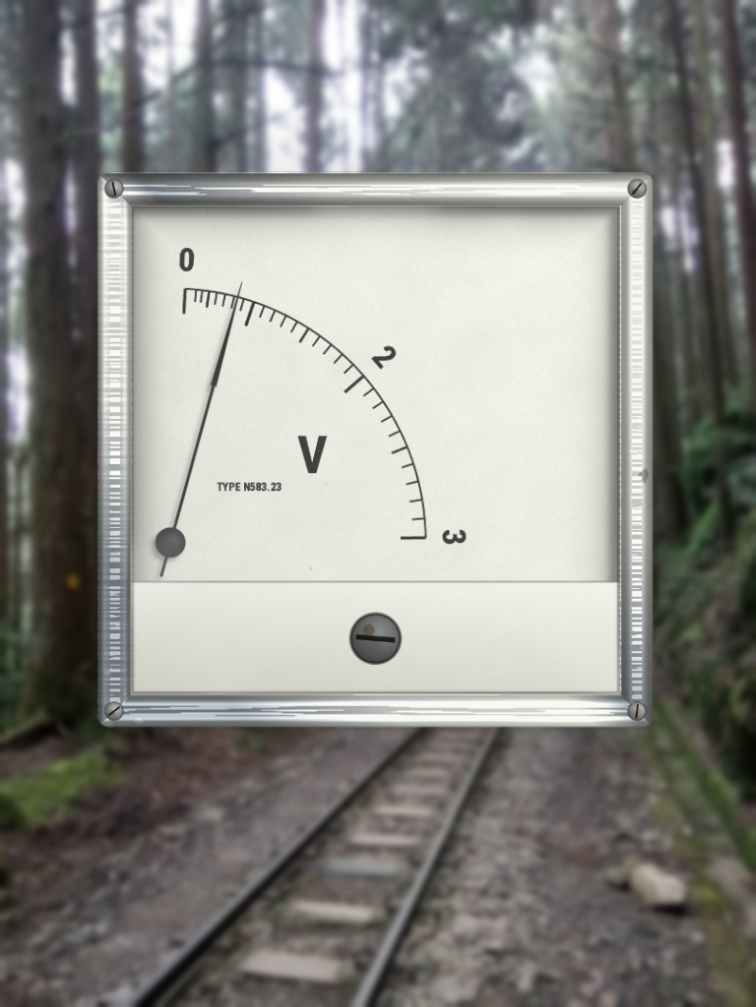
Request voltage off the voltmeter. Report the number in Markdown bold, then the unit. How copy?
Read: **0.85** V
